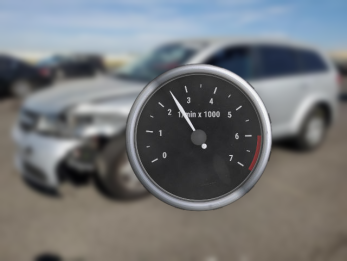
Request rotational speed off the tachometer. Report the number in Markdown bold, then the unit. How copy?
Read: **2500** rpm
